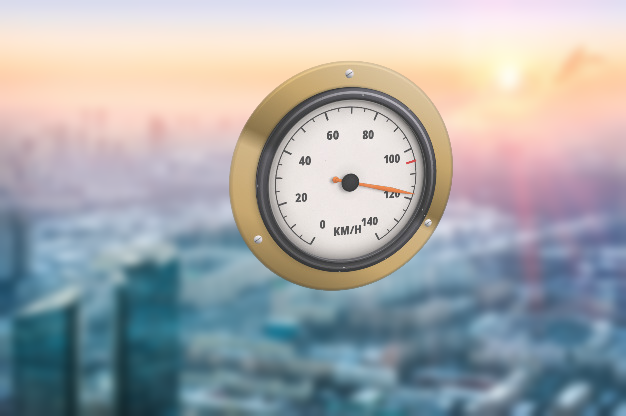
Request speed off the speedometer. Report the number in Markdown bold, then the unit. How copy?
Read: **117.5** km/h
